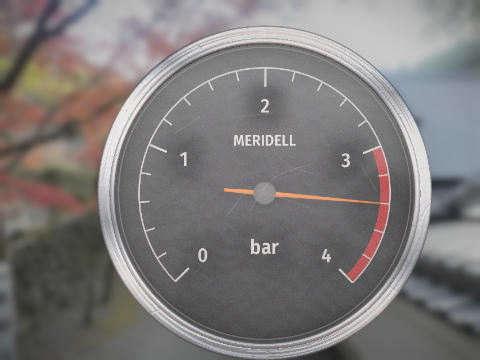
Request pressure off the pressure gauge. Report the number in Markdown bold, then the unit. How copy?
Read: **3.4** bar
